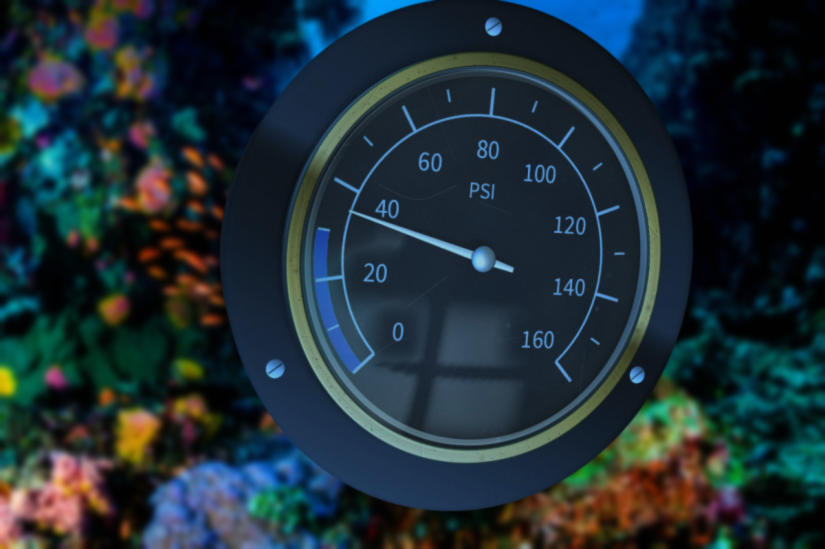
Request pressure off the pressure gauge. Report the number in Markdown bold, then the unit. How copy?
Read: **35** psi
